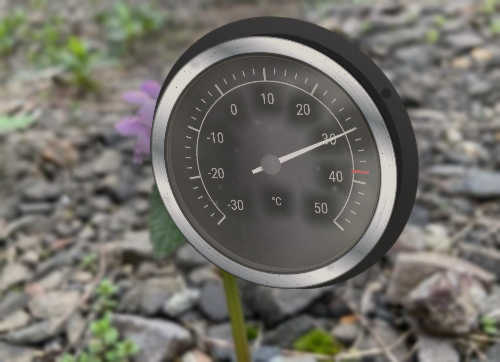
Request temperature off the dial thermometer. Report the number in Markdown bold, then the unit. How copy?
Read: **30** °C
